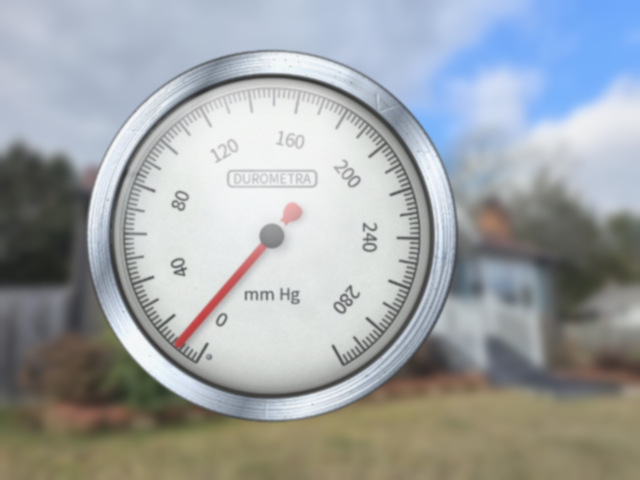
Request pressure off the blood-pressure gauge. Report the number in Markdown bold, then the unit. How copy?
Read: **10** mmHg
